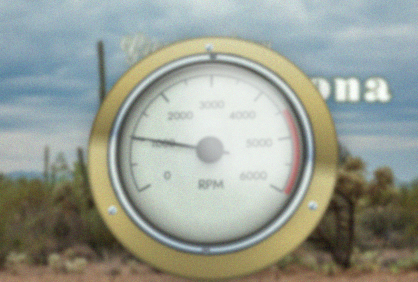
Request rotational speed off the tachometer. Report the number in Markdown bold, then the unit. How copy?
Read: **1000** rpm
